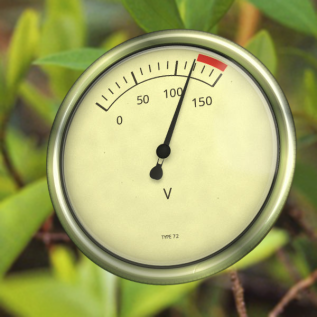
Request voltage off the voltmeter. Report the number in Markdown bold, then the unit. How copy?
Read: **120** V
